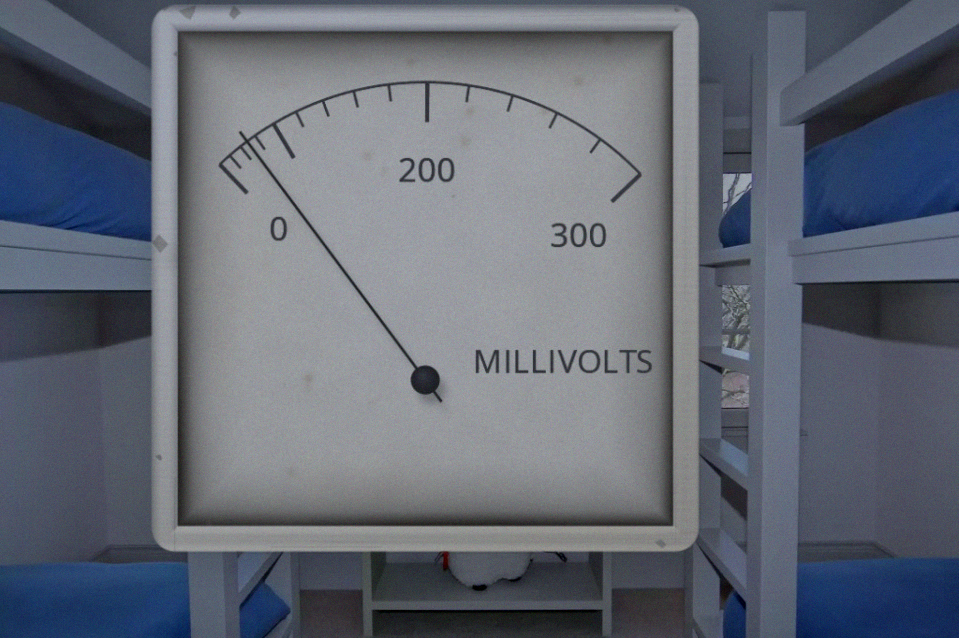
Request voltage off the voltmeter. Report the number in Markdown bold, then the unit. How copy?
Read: **70** mV
